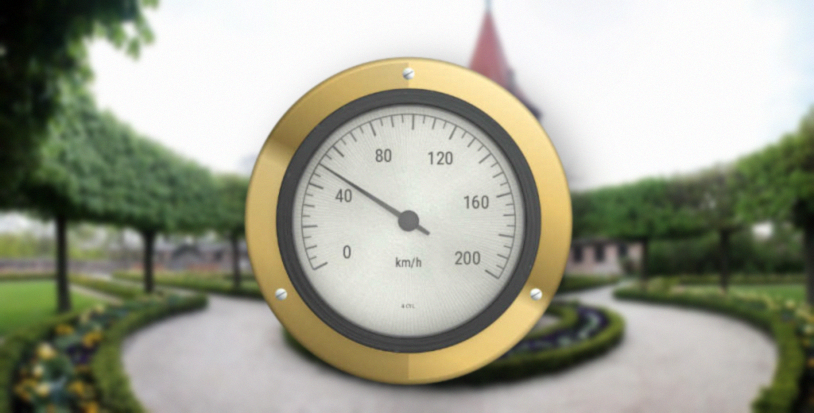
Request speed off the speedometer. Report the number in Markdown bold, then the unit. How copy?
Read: **50** km/h
